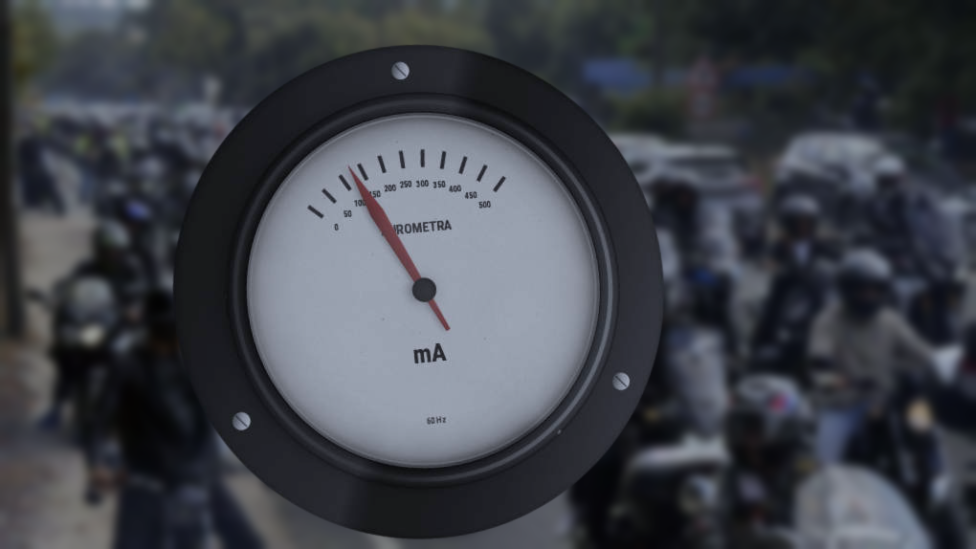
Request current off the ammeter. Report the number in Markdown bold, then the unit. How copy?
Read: **125** mA
